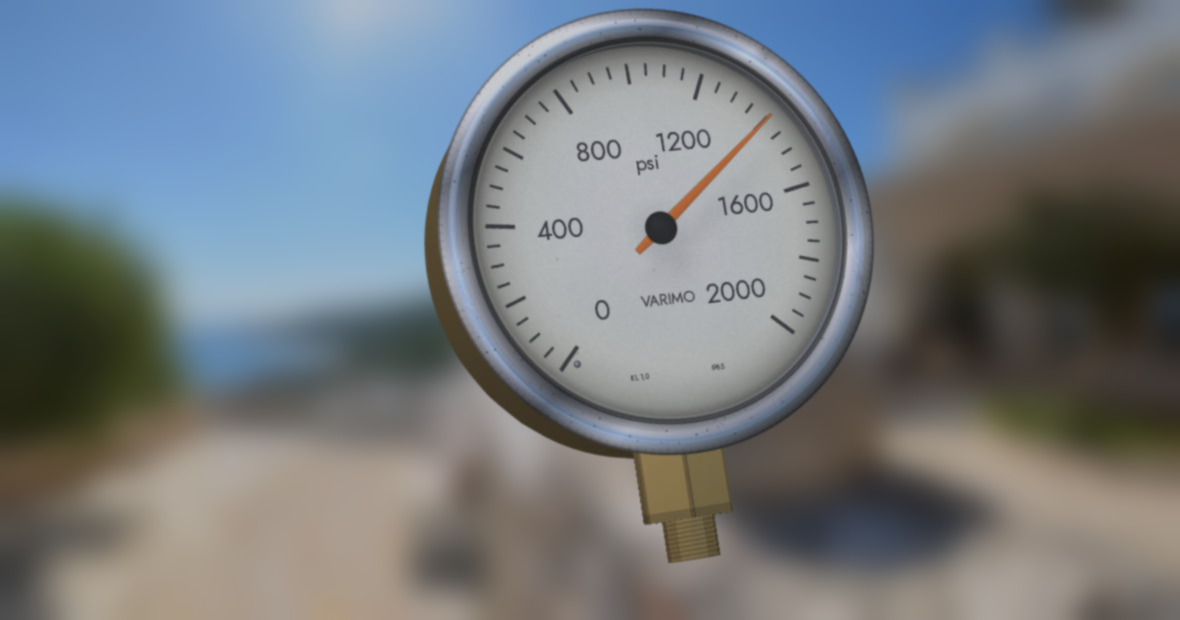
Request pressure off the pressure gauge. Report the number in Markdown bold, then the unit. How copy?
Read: **1400** psi
